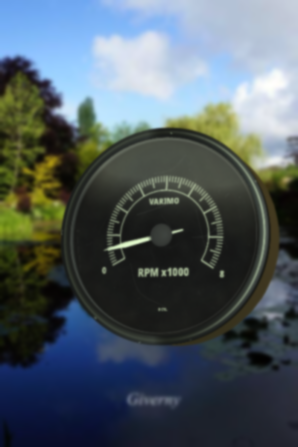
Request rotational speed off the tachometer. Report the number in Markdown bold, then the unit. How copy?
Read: **500** rpm
